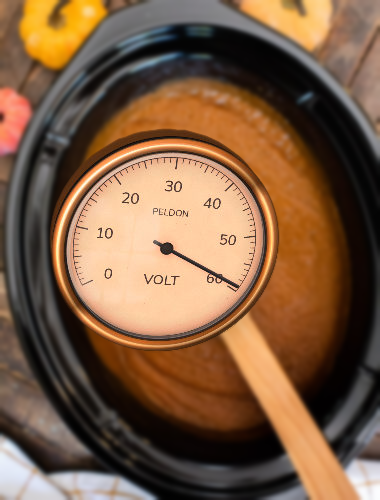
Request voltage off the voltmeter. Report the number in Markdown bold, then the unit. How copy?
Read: **59** V
